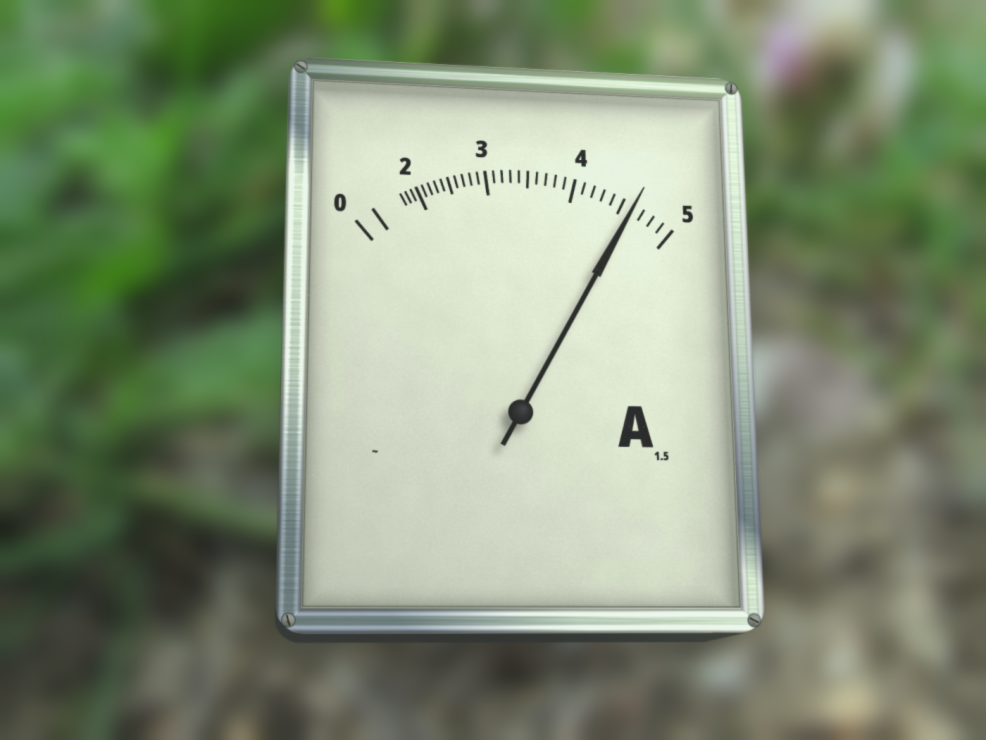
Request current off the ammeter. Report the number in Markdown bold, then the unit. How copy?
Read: **4.6** A
